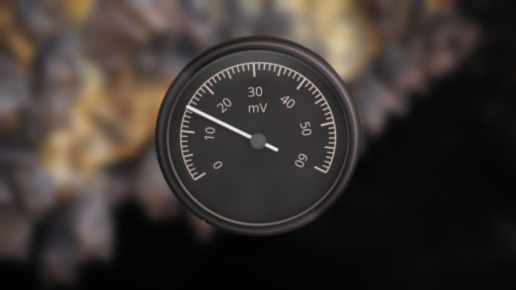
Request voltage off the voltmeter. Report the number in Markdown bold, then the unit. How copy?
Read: **15** mV
